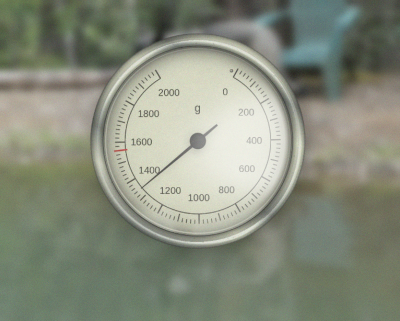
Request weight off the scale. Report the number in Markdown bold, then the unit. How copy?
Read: **1340** g
